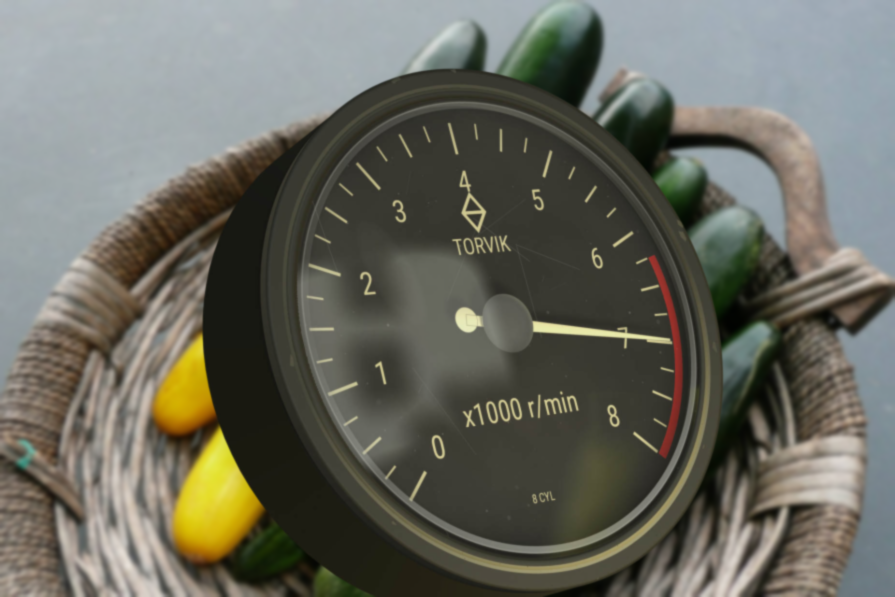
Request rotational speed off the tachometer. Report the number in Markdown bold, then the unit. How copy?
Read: **7000** rpm
